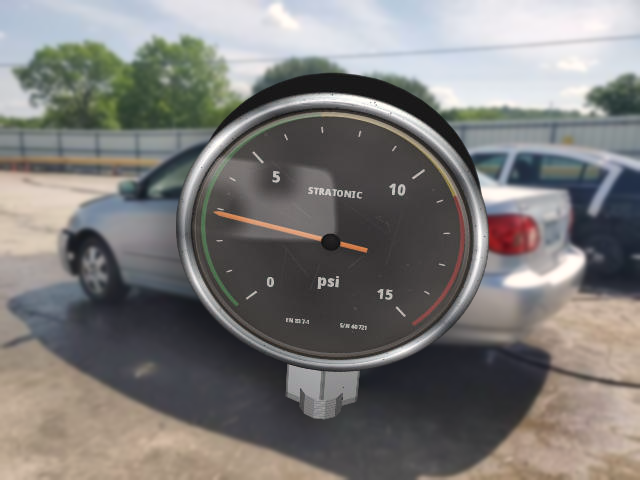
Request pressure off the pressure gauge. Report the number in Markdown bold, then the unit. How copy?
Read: **3** psi
